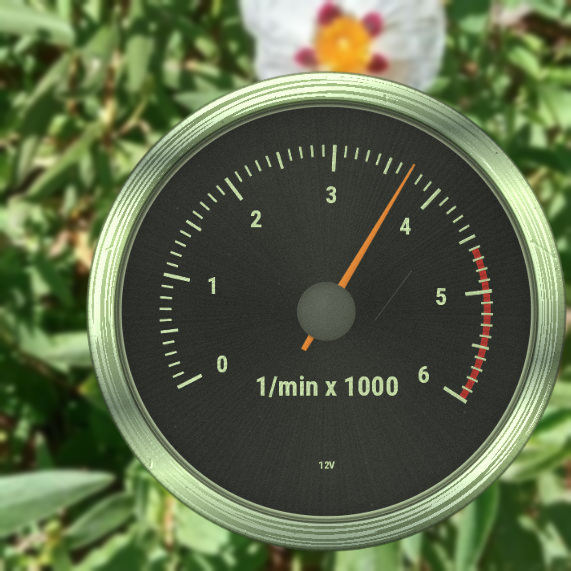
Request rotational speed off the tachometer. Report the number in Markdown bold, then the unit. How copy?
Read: **3700** rpm
